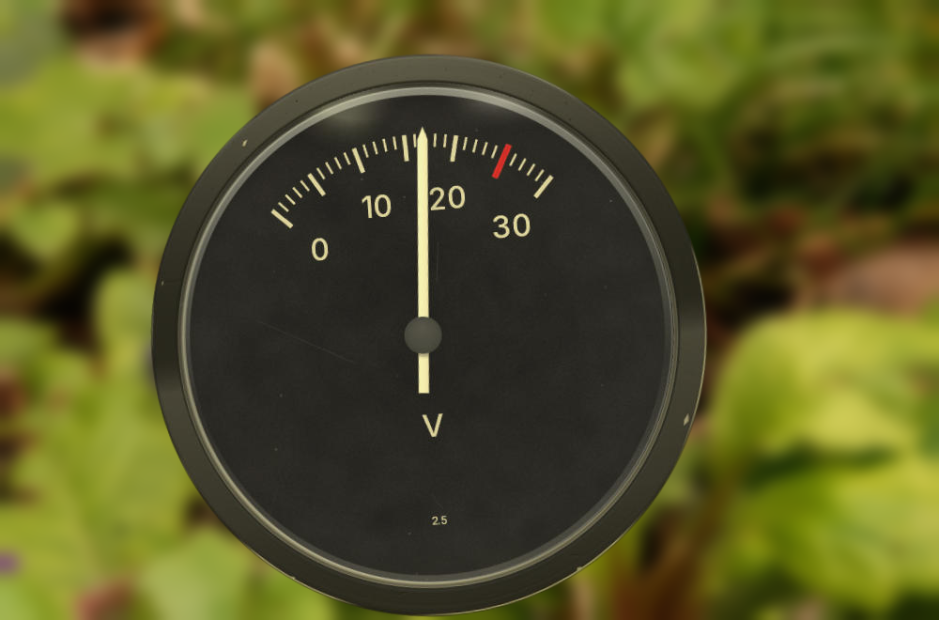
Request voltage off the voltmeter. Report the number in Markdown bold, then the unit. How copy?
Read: **17** V
